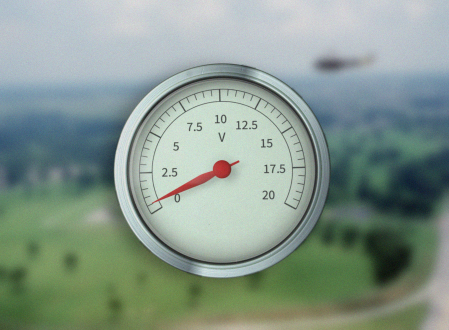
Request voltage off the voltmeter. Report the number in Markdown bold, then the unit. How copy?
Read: **0.5** V
